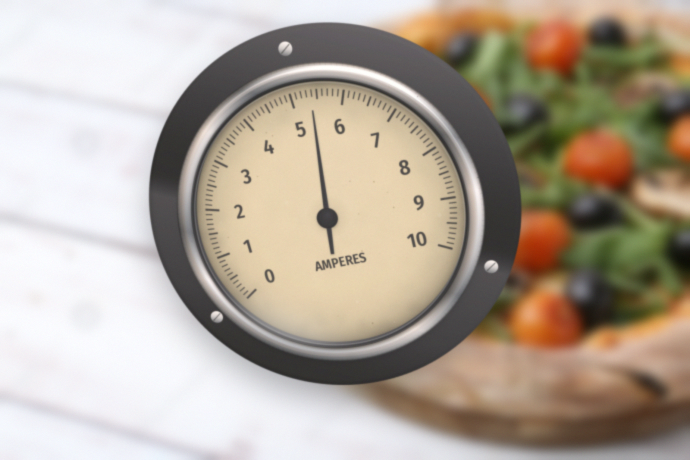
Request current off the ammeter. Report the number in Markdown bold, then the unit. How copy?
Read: **5.4** A
